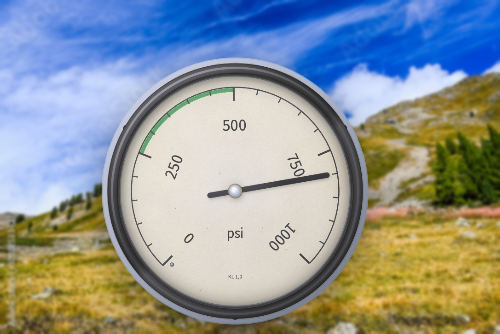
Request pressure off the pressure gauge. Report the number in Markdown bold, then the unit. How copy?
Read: **800** psi
